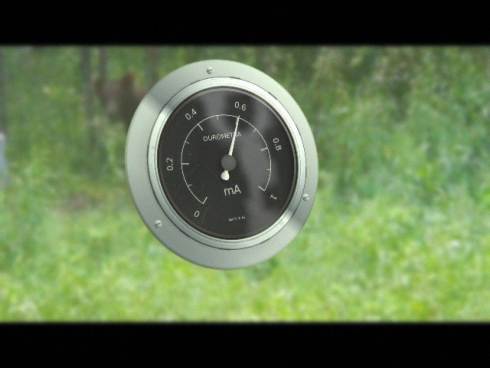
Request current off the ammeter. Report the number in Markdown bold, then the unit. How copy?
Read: **0.6** mA
